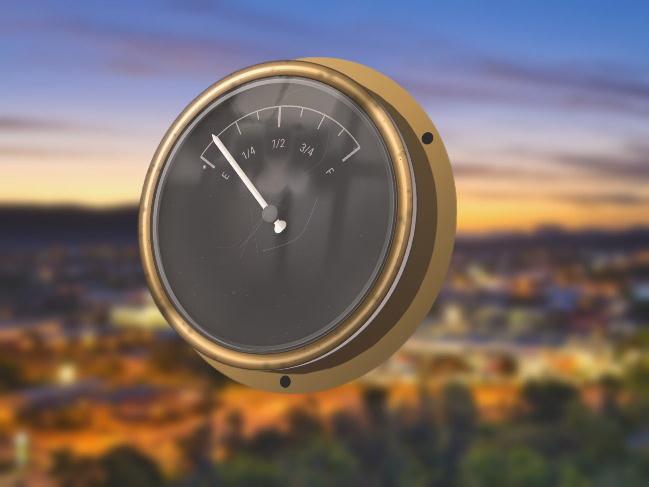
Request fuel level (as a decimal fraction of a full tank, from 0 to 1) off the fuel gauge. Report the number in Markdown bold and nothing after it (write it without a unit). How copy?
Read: **0.125**
